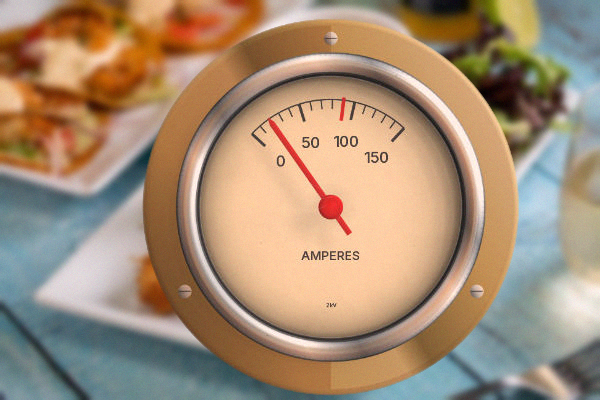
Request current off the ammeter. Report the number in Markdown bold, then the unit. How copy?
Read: **20** A
